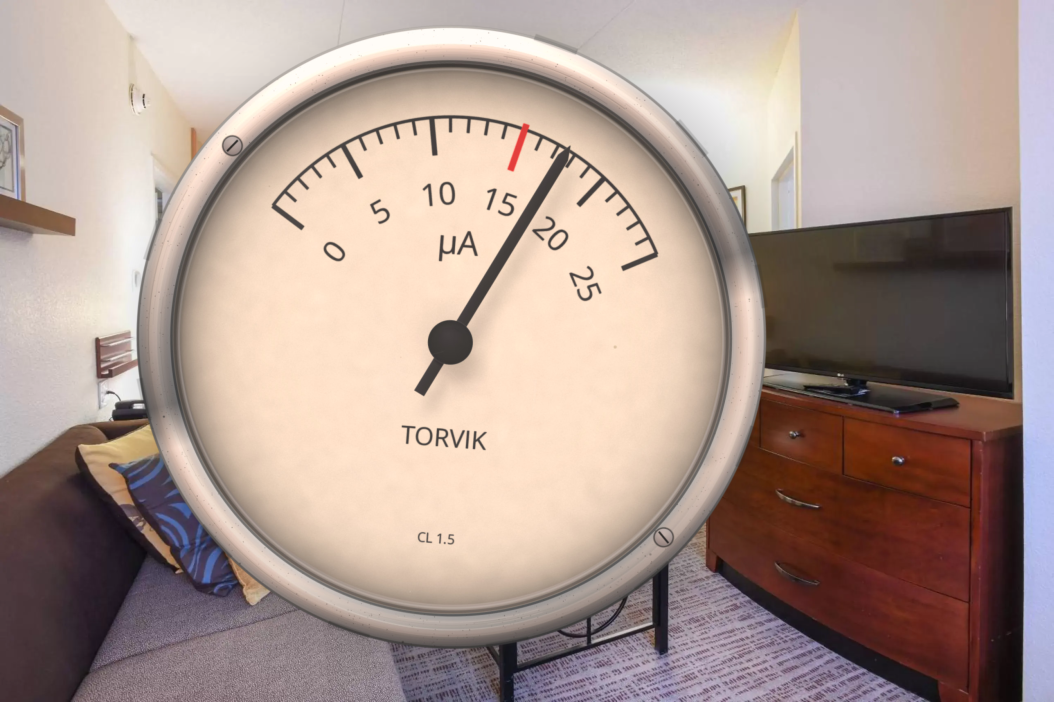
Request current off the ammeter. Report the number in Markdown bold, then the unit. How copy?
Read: **17.5** µA
